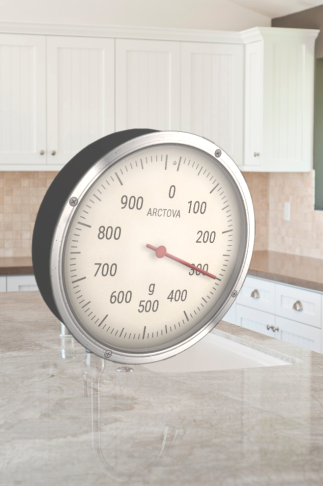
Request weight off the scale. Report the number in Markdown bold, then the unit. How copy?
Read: **300** g
